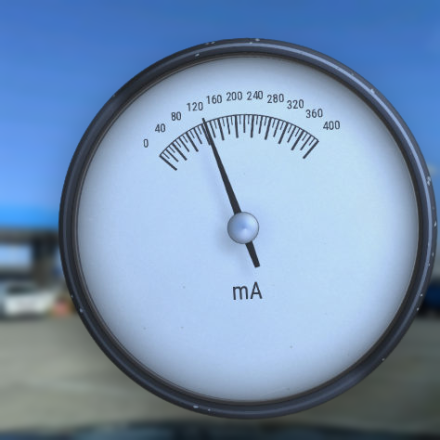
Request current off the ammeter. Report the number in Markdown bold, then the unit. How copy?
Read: **130** mA
